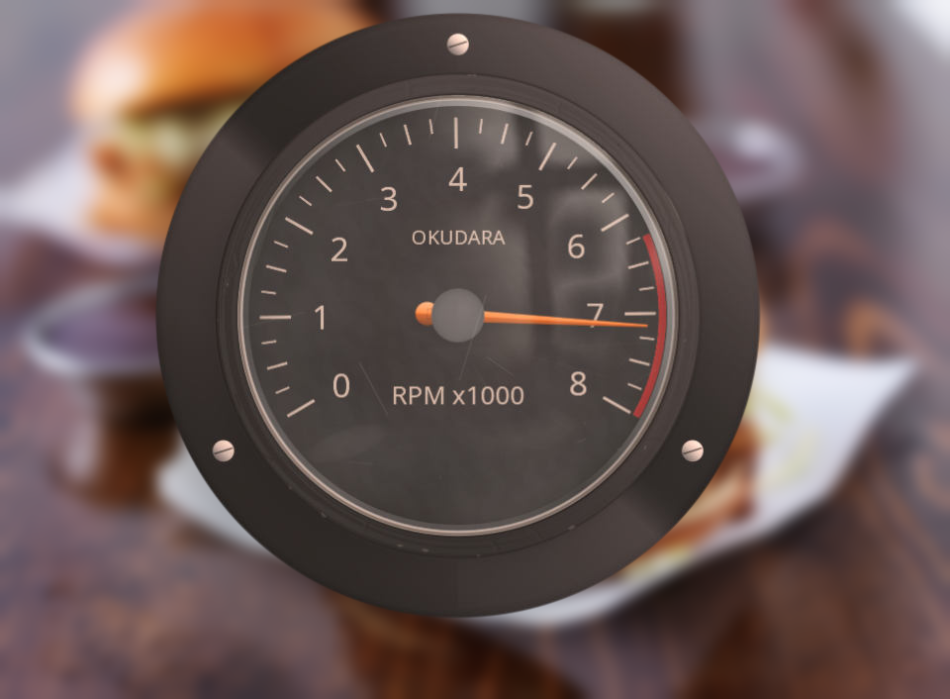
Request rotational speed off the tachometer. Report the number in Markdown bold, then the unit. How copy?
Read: **7125** rpm
